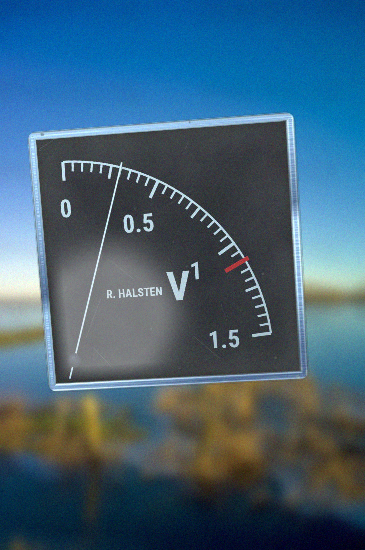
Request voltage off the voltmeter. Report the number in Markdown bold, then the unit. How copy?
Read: **0.3** V
